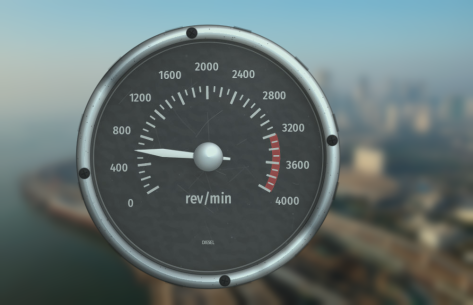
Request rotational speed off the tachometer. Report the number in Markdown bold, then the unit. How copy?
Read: **600** rpm
